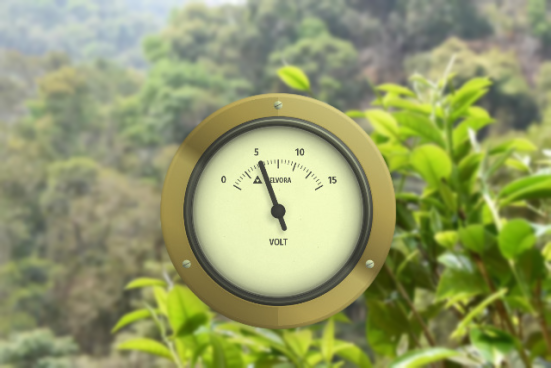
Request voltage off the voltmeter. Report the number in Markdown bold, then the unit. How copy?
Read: **5** V
